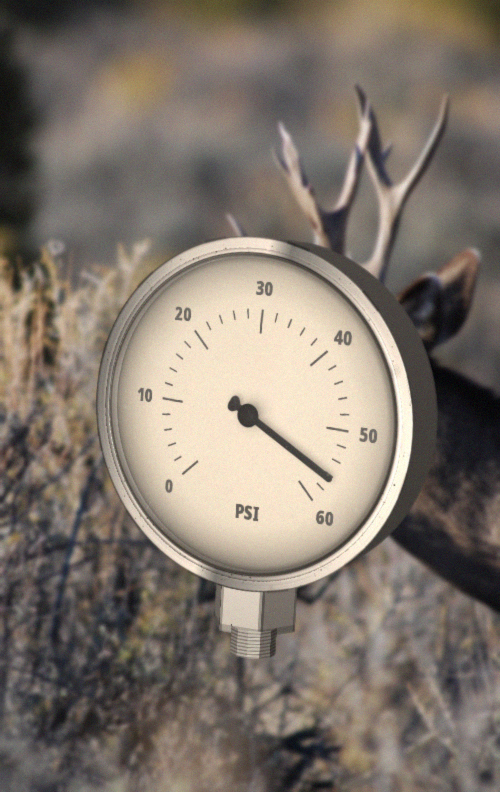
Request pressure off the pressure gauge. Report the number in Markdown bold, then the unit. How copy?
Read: **56** psi
